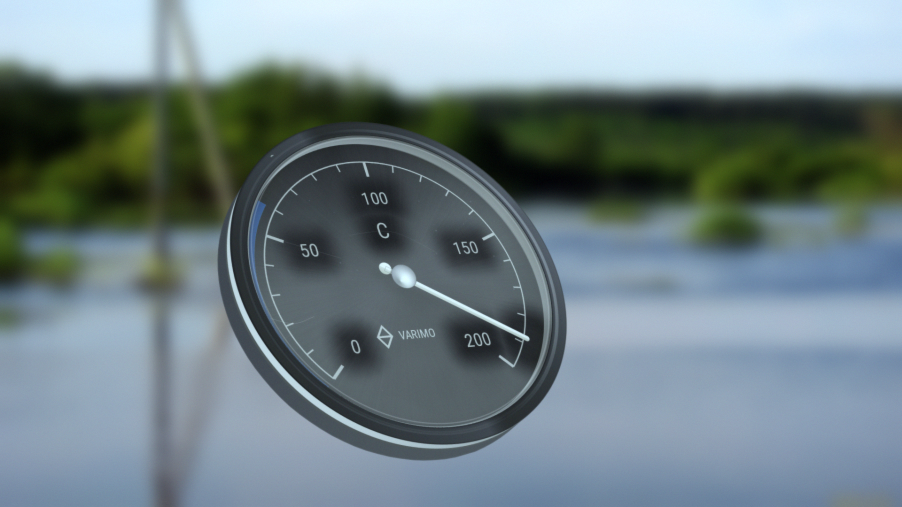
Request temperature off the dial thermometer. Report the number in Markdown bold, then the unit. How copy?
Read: **190** °C
